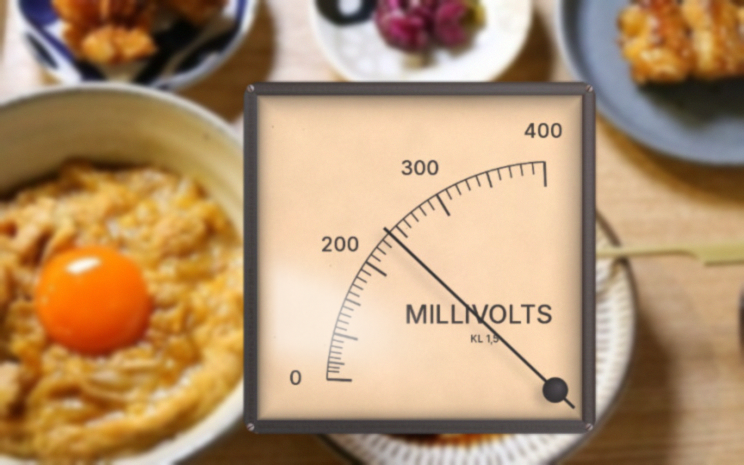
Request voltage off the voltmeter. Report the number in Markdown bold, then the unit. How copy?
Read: **240** mV
